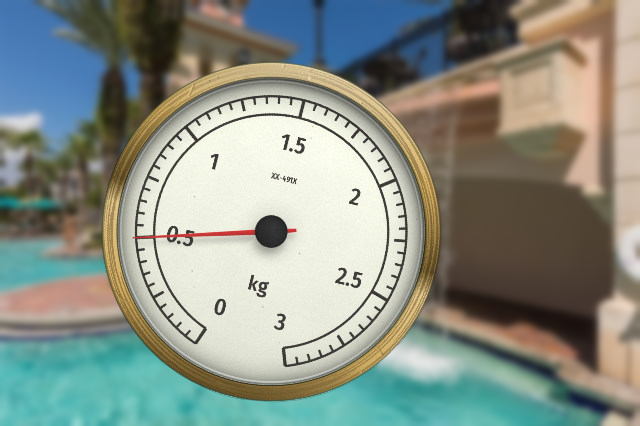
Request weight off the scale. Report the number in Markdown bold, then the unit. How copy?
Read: **0.5** kg
